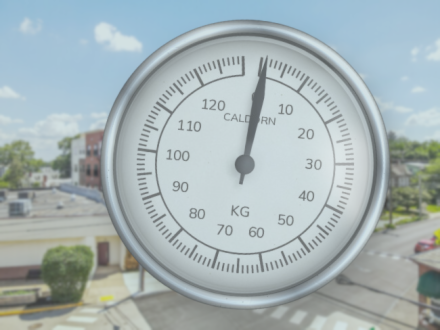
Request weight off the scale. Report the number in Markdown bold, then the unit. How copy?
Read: **1** kg
